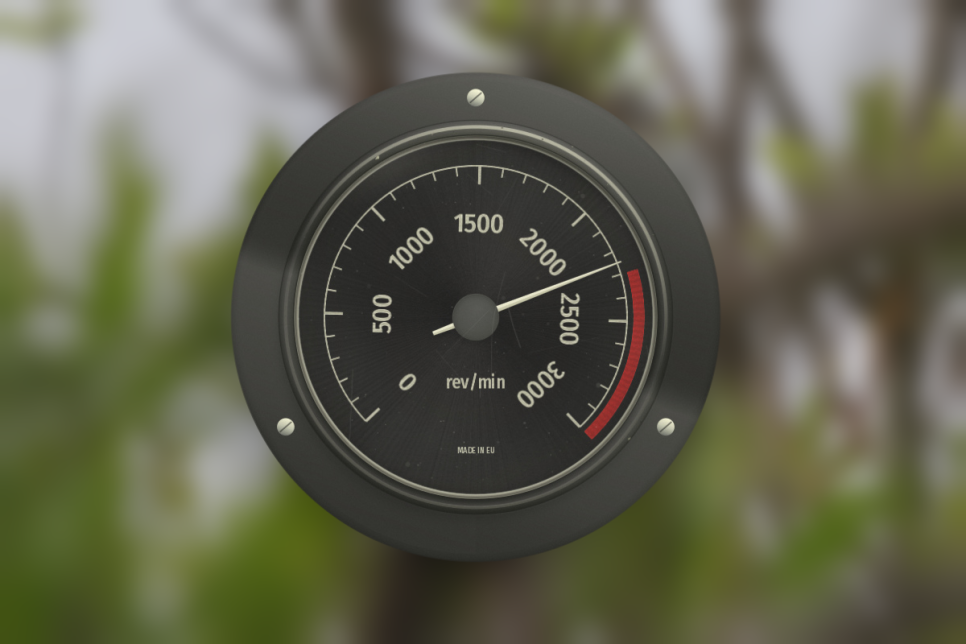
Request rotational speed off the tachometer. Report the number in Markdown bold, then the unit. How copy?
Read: **2250** rpm
